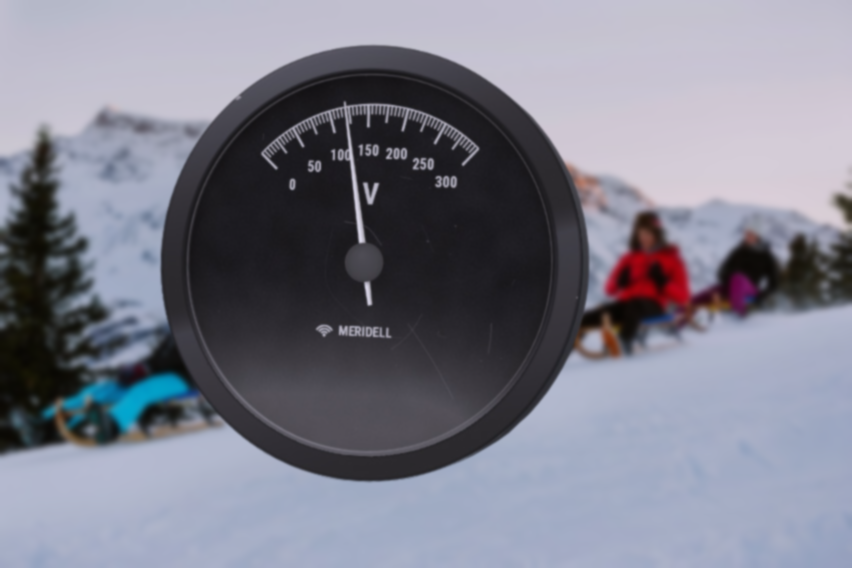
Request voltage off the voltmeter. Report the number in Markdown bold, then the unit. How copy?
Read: **125** V
